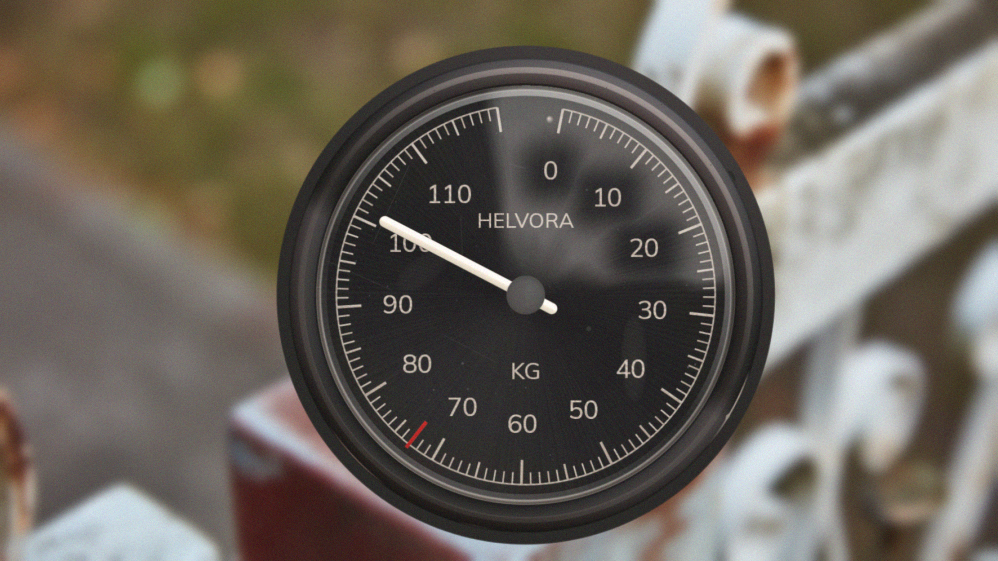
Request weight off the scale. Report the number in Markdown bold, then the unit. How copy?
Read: **101** kg
